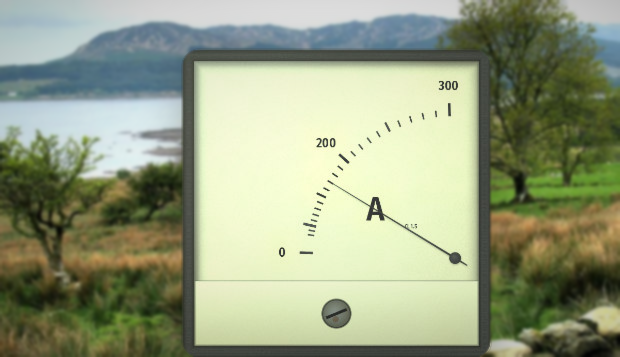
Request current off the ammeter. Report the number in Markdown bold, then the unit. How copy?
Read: **170** A
